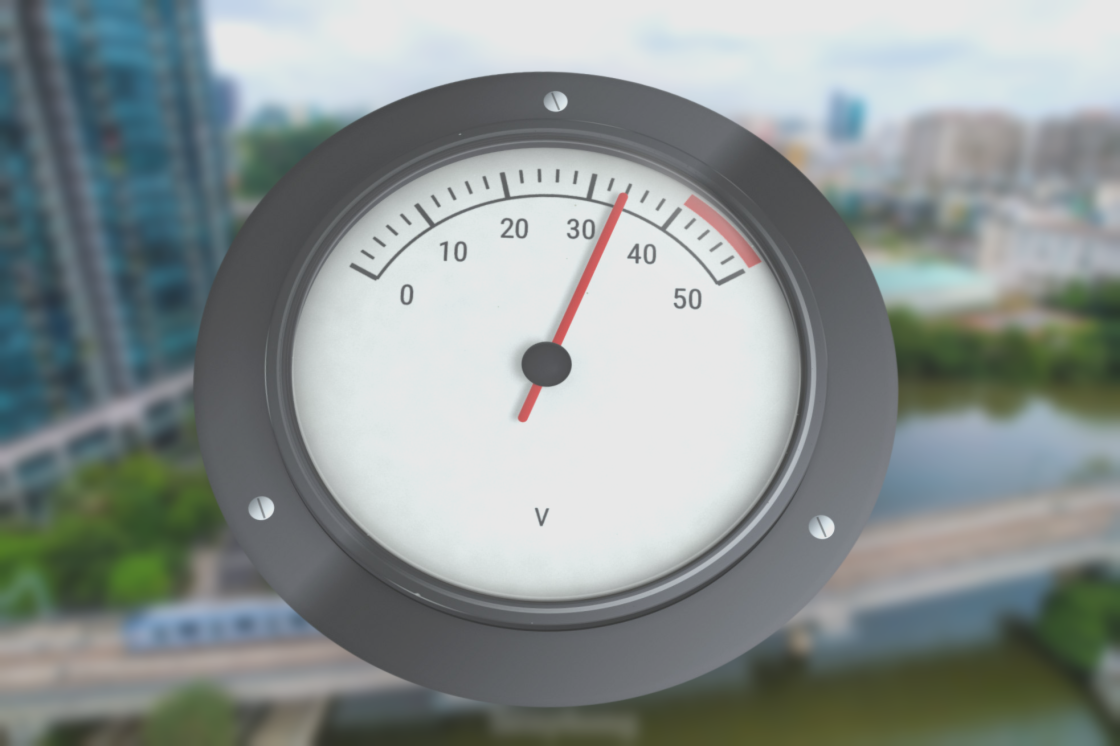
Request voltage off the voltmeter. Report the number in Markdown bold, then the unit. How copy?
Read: **34** V
